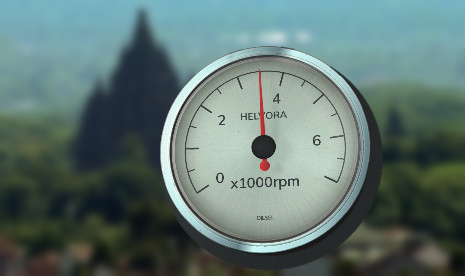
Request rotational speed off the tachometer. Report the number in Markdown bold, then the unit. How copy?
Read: **3500** rpm
